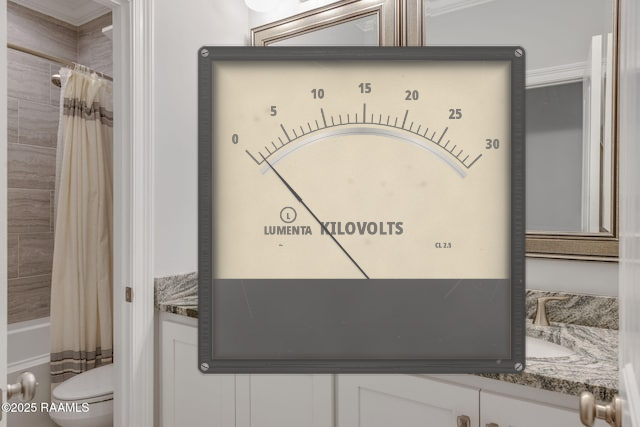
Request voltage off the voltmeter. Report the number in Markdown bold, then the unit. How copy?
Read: **1** kV
